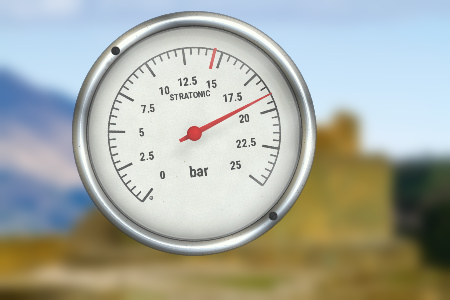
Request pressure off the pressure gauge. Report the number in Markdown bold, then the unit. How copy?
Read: **19** bar
